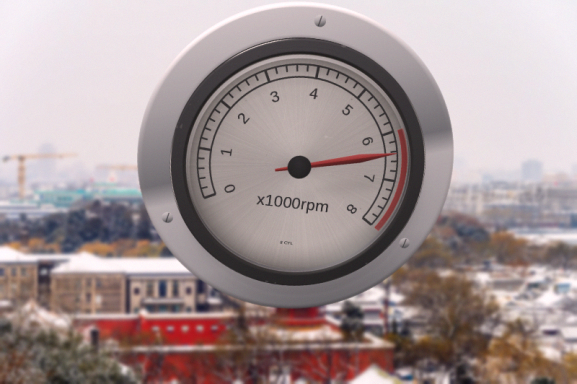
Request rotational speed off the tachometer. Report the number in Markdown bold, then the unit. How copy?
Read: **6400** rpm
